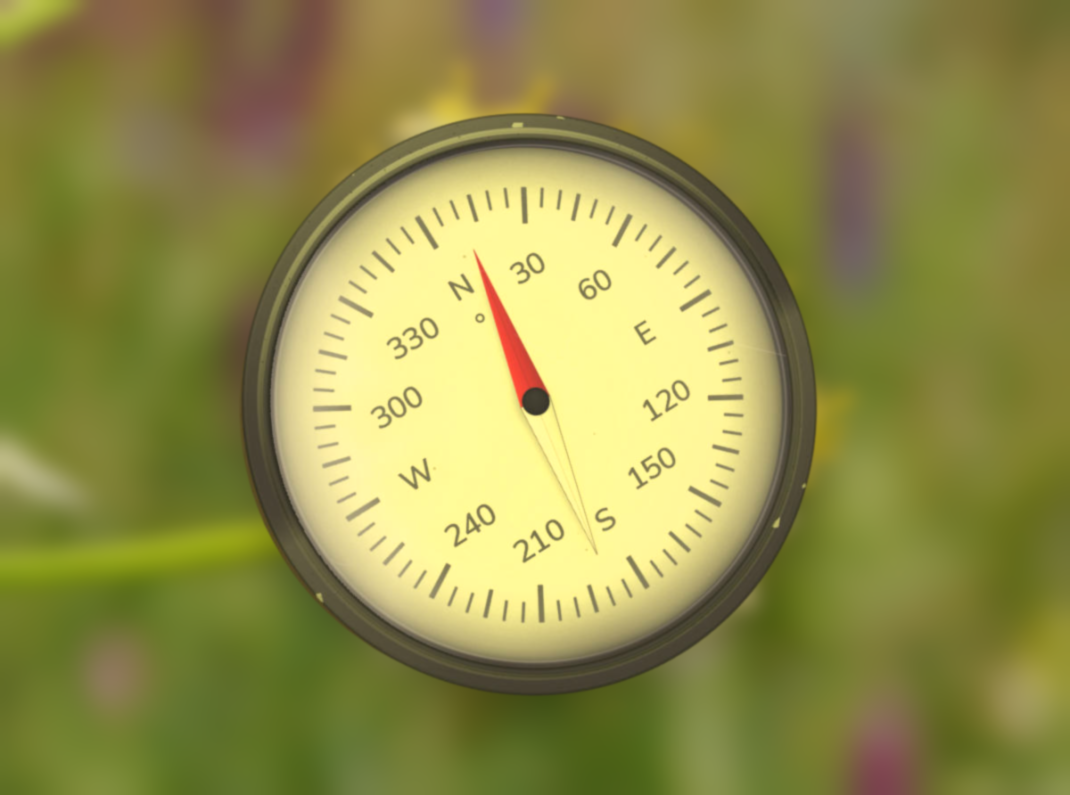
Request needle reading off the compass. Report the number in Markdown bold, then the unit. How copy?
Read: **10** °
